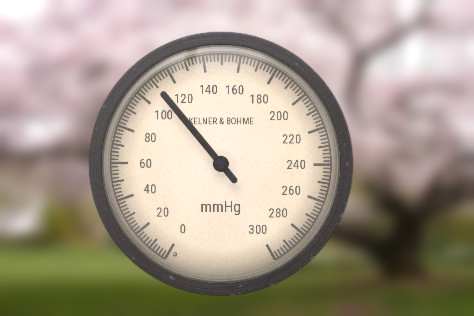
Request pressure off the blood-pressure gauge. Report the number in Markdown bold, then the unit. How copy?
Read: **110** mmHg
